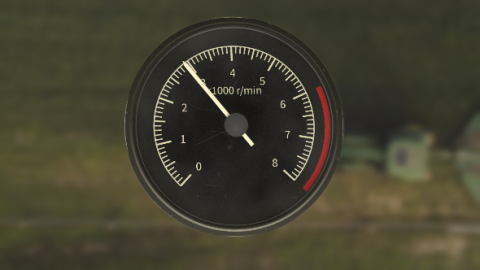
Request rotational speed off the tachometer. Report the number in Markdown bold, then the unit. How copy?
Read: **2900** rpm
